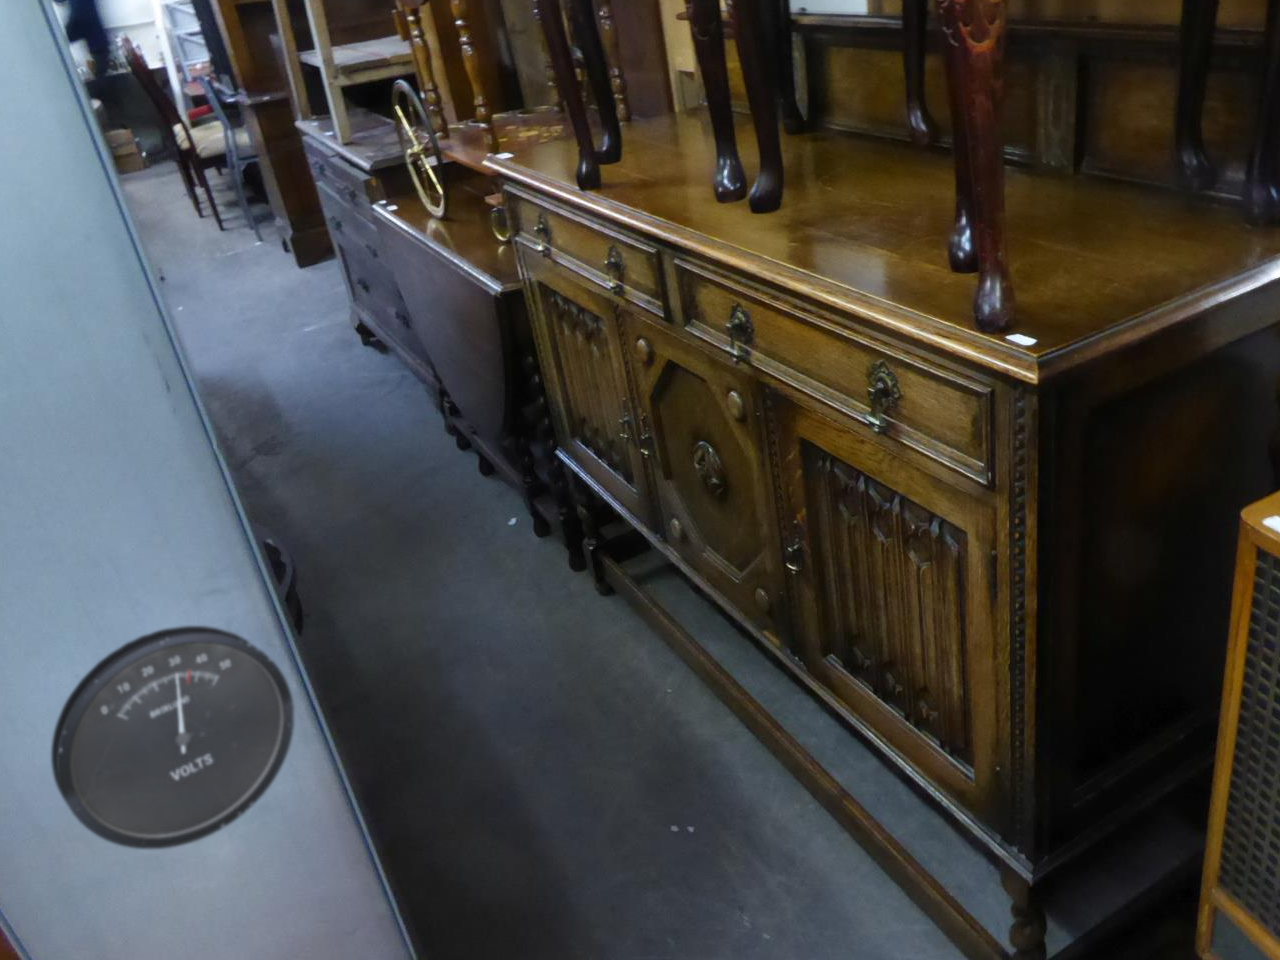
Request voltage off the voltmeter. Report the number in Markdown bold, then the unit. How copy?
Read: **30** V
